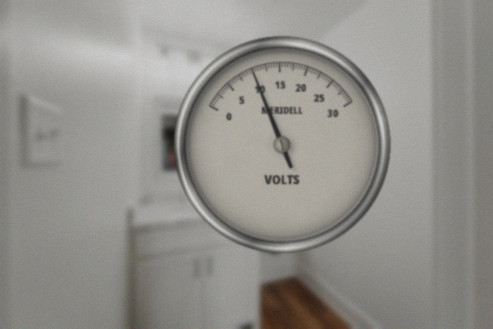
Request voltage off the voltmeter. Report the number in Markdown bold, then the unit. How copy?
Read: **10** V
